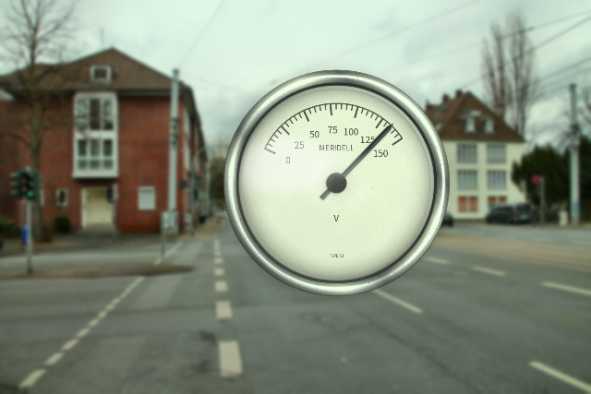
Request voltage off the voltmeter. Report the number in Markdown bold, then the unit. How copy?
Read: **135** V
